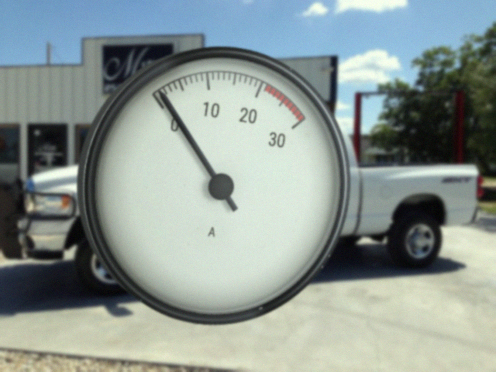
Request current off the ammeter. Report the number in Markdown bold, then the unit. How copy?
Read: **1** A
